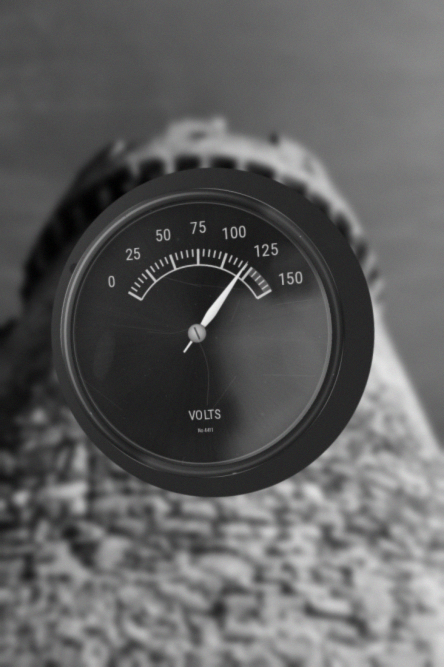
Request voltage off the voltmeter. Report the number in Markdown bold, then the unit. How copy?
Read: **120** V
